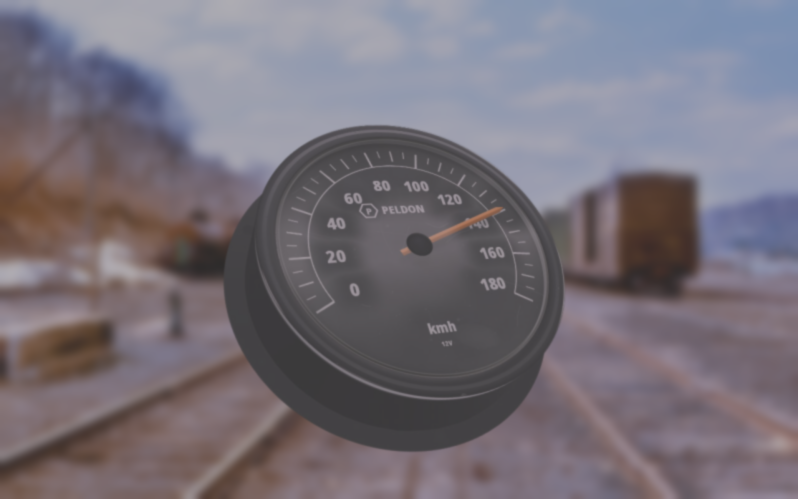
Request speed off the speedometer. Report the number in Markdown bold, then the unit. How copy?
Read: **140** km/h
